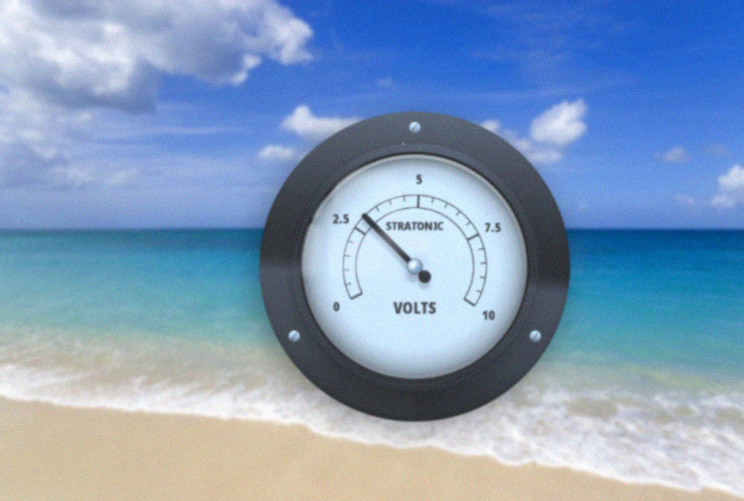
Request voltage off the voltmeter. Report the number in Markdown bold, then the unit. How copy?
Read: **3** V
